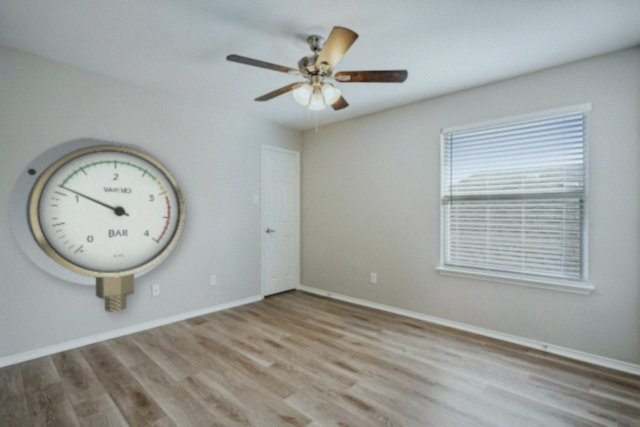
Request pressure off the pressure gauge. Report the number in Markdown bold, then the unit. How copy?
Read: **1.1** bar
